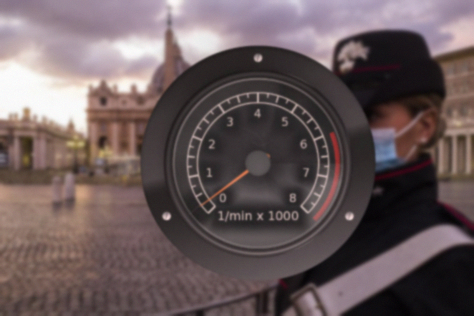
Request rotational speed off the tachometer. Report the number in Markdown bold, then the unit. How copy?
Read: **250** rpm
